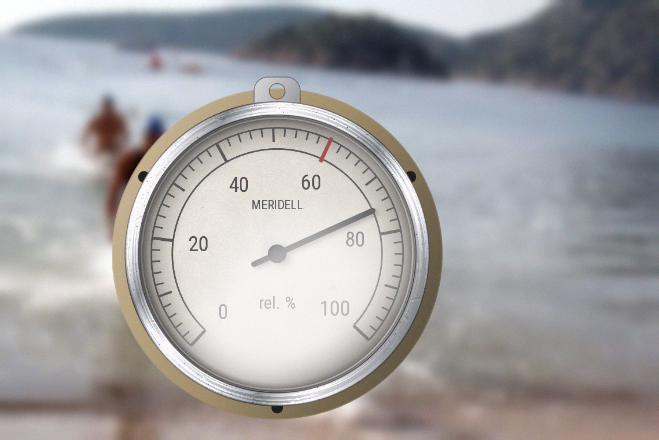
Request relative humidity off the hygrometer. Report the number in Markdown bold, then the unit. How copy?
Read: **75** %
